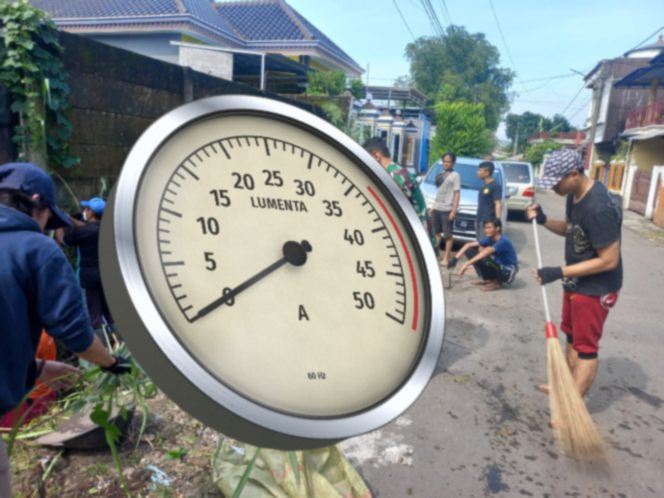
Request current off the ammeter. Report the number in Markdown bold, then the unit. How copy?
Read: **0** A
